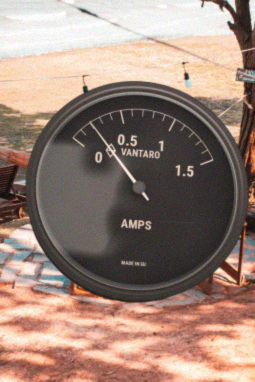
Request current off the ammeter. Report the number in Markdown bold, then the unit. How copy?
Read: **0.2** A
